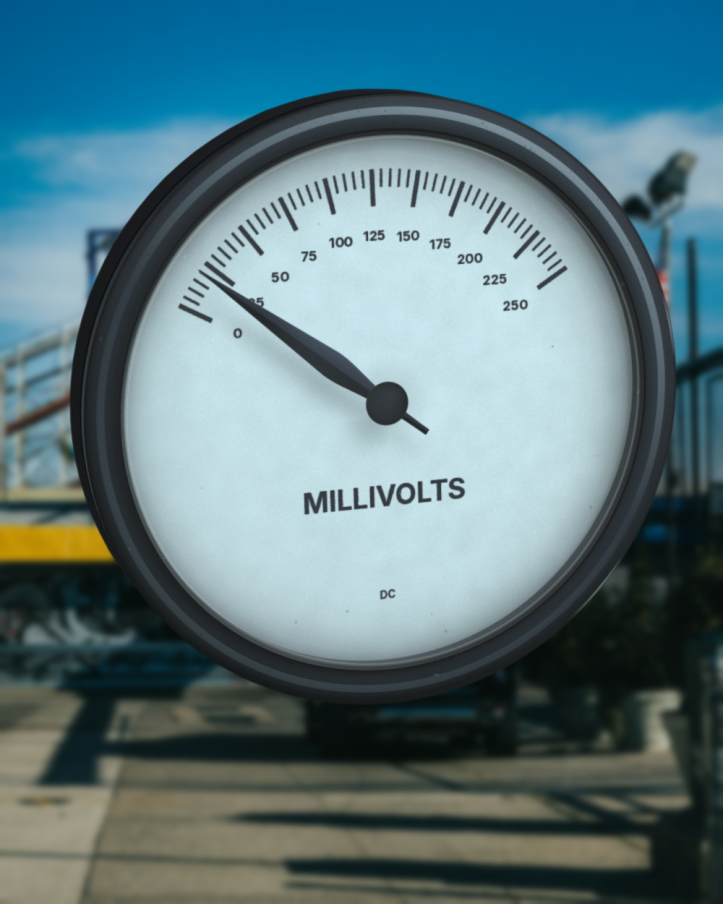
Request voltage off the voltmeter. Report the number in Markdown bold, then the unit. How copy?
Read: **20** mV
